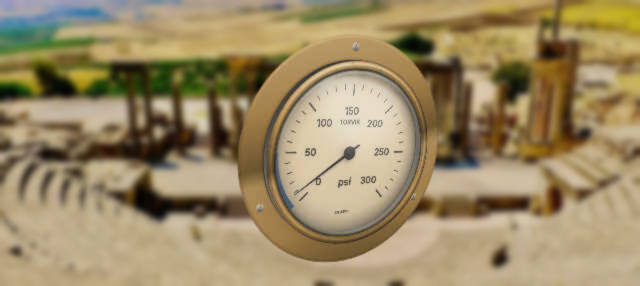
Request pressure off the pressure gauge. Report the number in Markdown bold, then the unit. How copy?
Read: **10** psi
